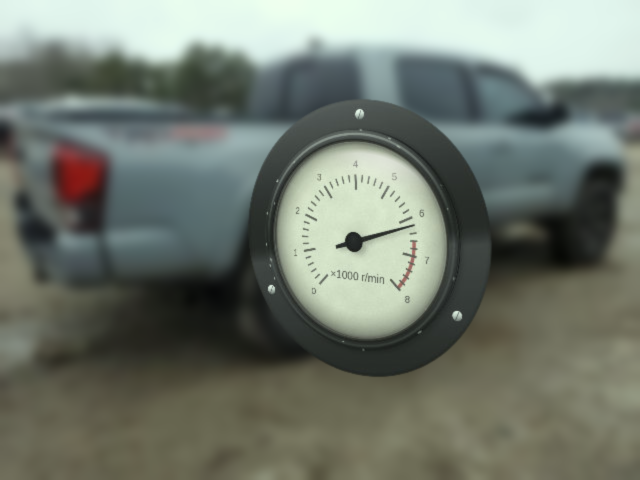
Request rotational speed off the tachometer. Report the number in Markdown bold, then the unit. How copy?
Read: **6200** rpm
